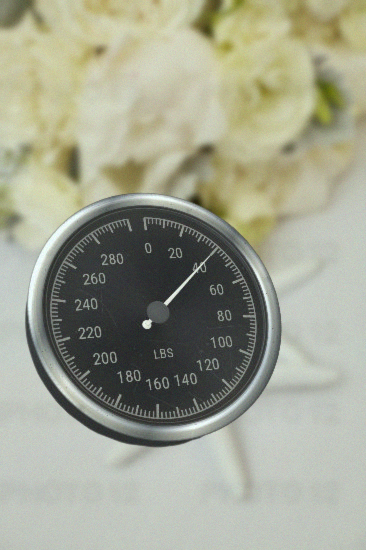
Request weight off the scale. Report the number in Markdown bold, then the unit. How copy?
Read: **40** lb
